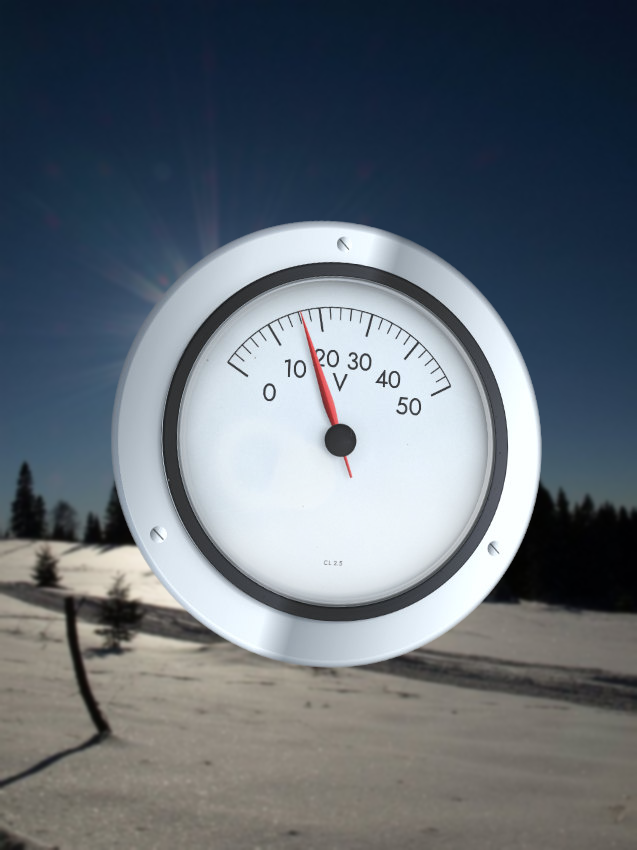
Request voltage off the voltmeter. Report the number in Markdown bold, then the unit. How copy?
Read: **16** V
